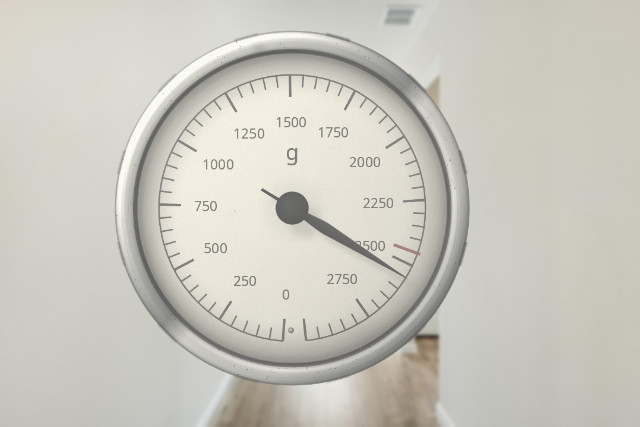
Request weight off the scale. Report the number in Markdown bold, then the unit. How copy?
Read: **2550** g
